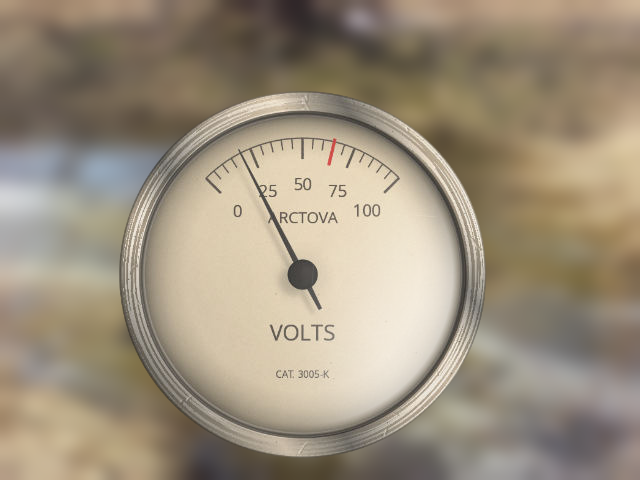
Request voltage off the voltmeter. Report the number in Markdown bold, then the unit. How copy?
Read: **20** V
